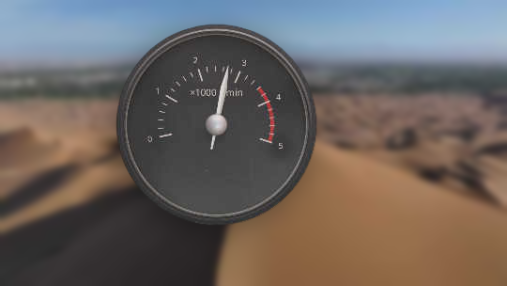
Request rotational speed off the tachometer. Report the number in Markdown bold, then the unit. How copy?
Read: **2700** rpm
